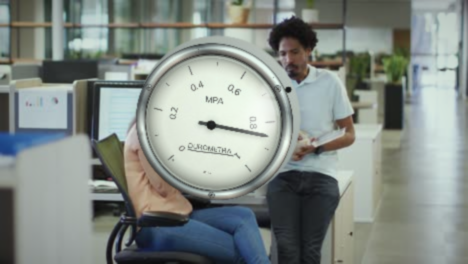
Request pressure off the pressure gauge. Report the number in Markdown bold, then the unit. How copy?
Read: **0.85** MPa
